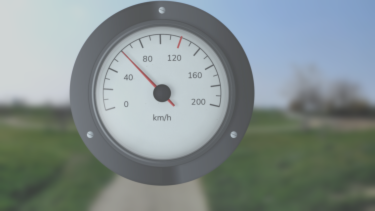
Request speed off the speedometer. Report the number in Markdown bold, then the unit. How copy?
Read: **60** km/h
